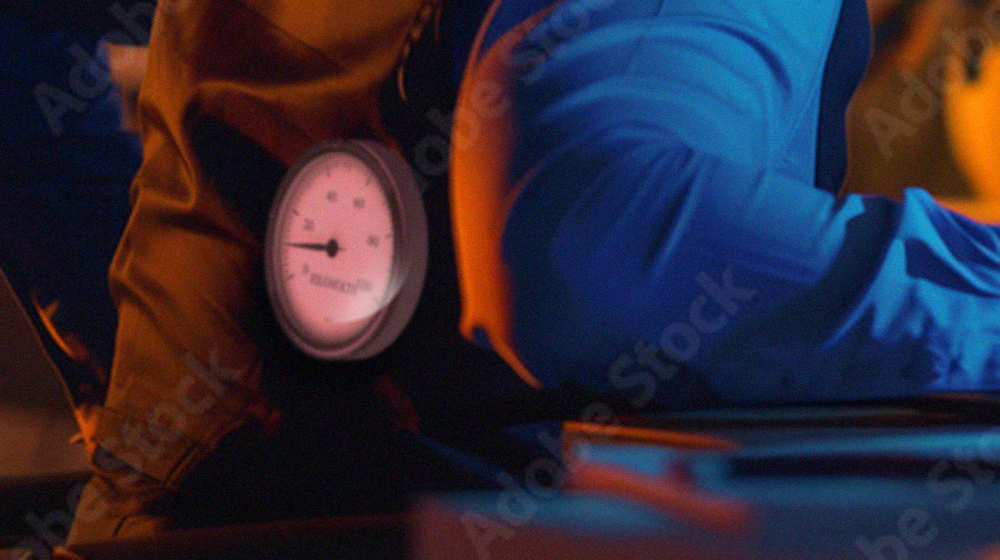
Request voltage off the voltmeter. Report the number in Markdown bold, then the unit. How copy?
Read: **10** kV
